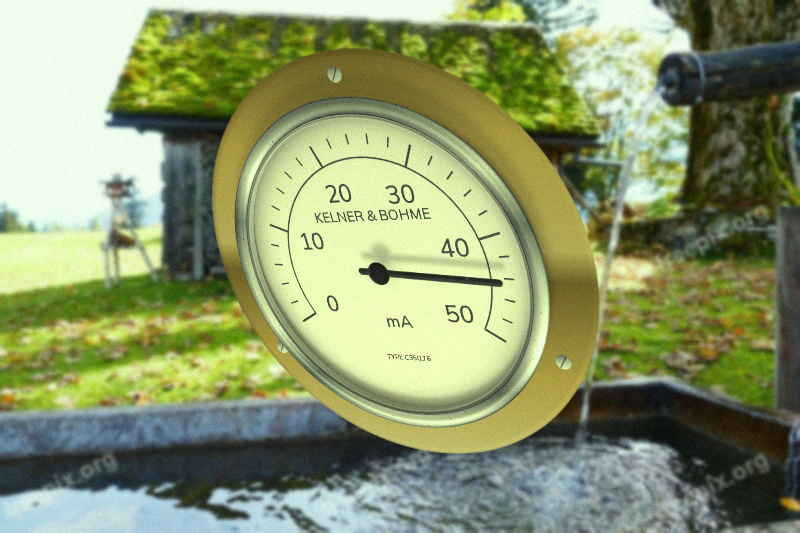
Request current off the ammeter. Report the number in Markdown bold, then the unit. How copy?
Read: **44** mA
